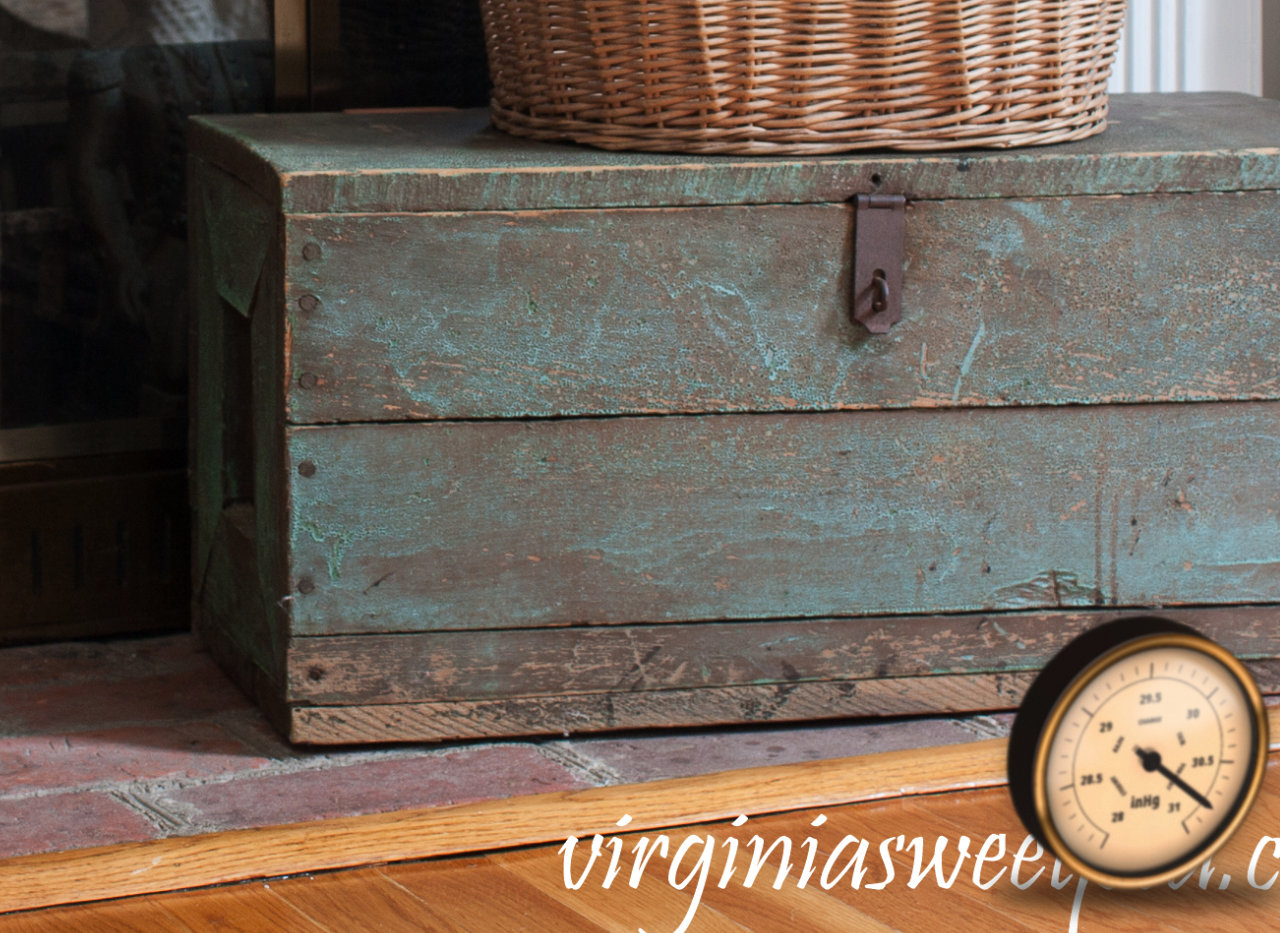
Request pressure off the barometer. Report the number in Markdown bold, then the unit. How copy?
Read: **30.8** inHg
